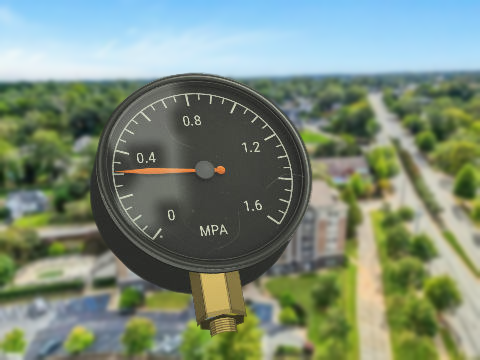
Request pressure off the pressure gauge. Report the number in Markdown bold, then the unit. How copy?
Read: **0.3** MPa
